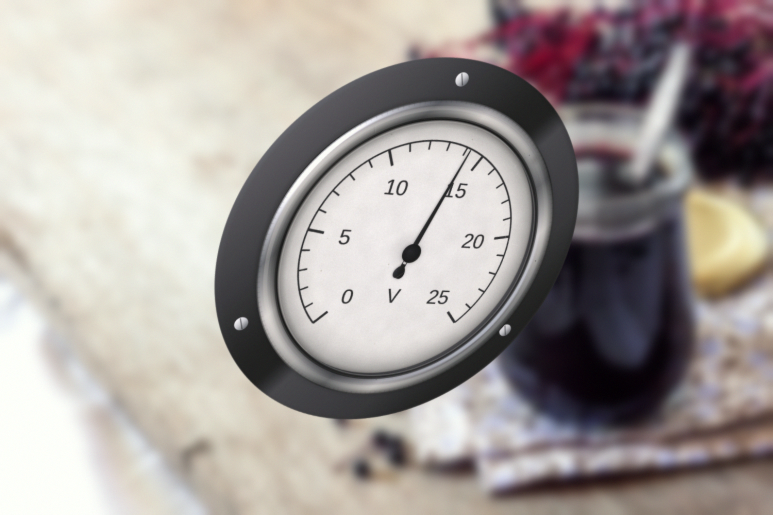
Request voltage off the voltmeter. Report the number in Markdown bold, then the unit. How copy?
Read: **14** V
